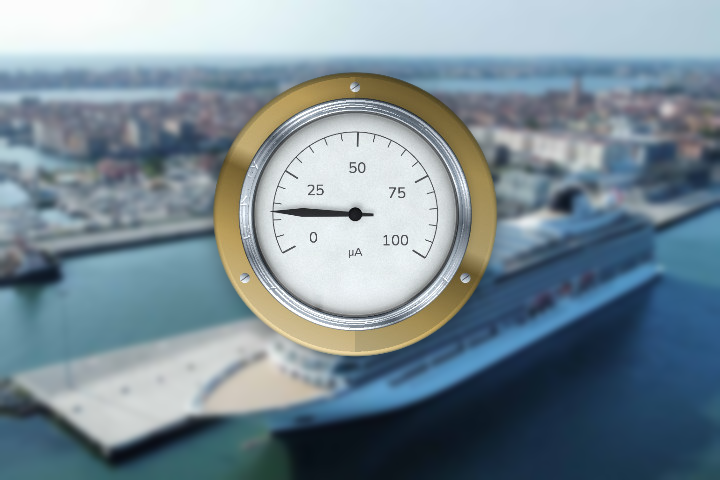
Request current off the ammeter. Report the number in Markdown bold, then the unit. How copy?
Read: **12.5** µA
